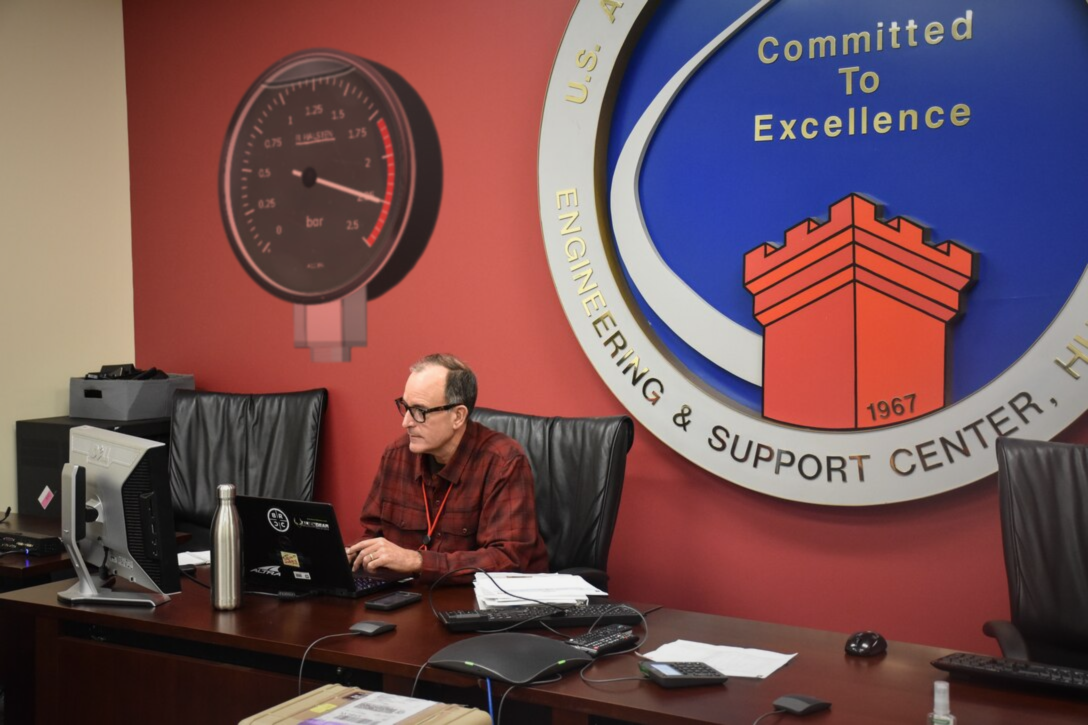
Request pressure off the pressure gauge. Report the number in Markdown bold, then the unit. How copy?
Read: **2.25** bar
